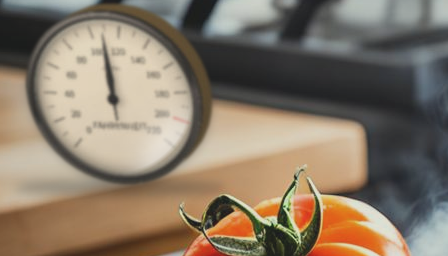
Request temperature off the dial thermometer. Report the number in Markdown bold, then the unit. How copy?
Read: **110** °F
